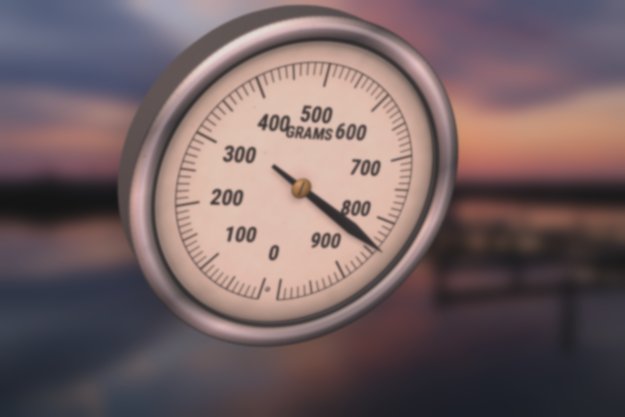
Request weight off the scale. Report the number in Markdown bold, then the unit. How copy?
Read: **840** g
